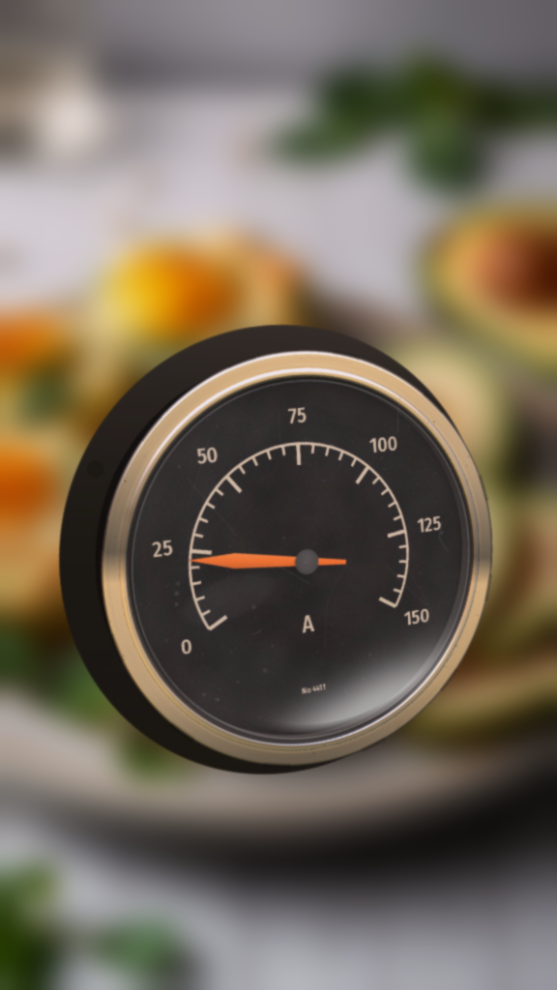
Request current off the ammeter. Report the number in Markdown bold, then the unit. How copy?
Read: **22.5** A
